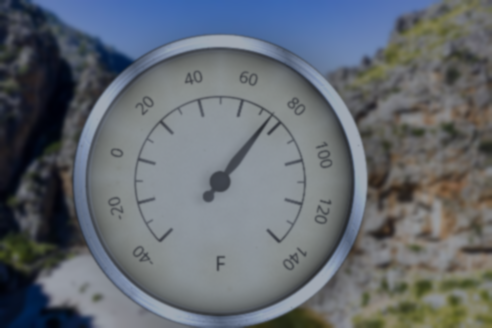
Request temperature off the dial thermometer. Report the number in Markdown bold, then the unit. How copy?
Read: **75** °F
